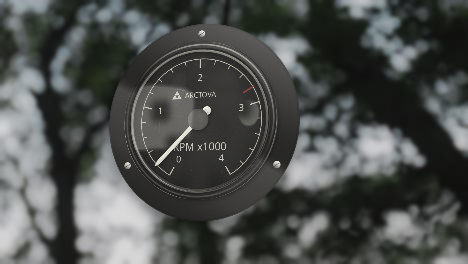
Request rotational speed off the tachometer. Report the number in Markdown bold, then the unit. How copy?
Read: **200** rpm
